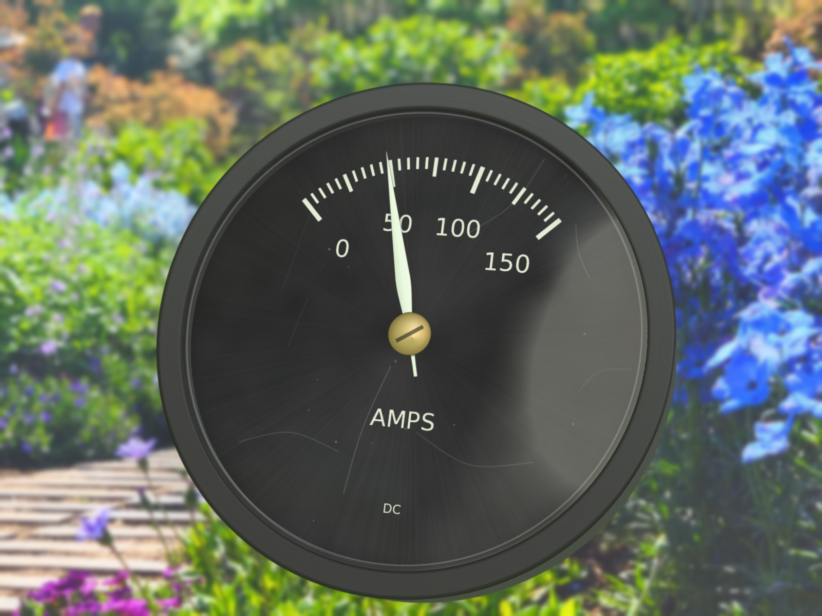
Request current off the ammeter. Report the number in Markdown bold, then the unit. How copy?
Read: **50** A
